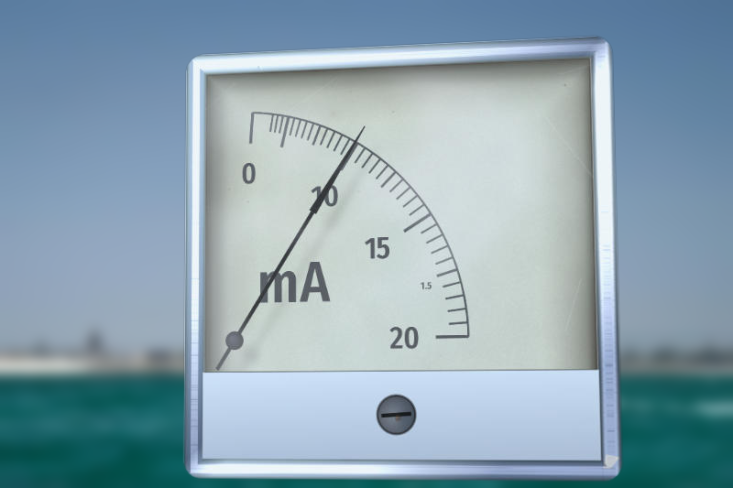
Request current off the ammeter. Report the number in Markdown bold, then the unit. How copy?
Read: **10** mA
